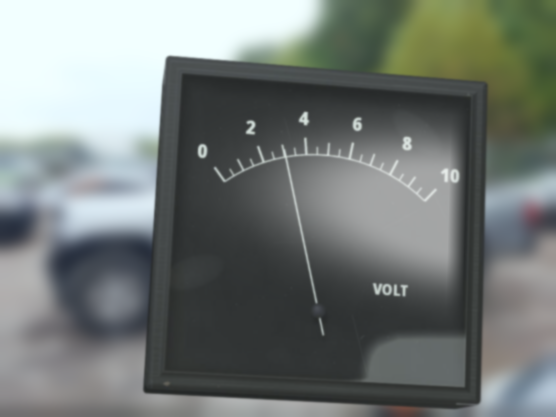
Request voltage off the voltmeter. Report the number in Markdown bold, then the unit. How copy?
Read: **3** V
